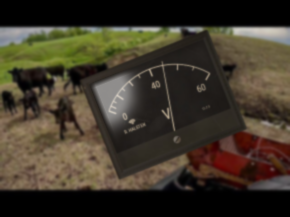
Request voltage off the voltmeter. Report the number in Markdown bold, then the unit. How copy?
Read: **45** V
